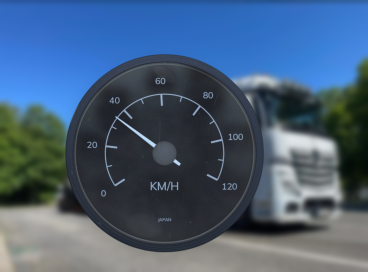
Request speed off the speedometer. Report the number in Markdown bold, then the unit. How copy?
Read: **35** km/h
